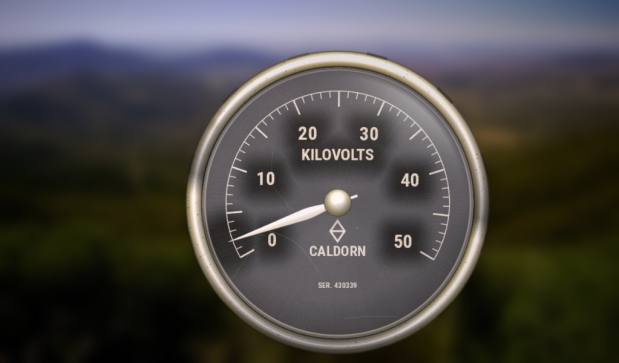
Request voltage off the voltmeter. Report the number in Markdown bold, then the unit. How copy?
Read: **2** kV
